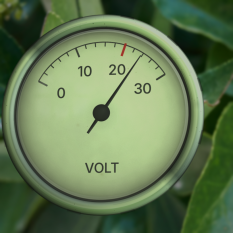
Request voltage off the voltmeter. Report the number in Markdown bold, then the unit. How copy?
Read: **24** V
